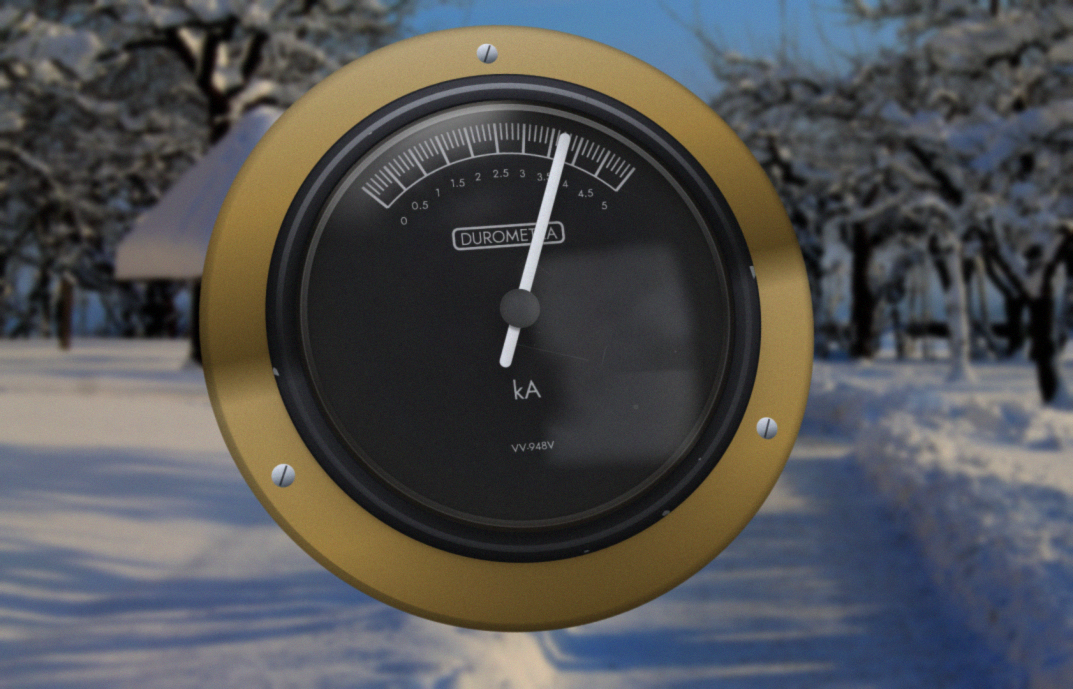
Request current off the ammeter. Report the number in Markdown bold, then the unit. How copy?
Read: **3.7** kA
